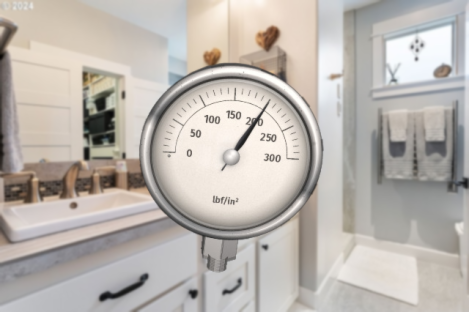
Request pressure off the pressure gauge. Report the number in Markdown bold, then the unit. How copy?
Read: **200** psi
